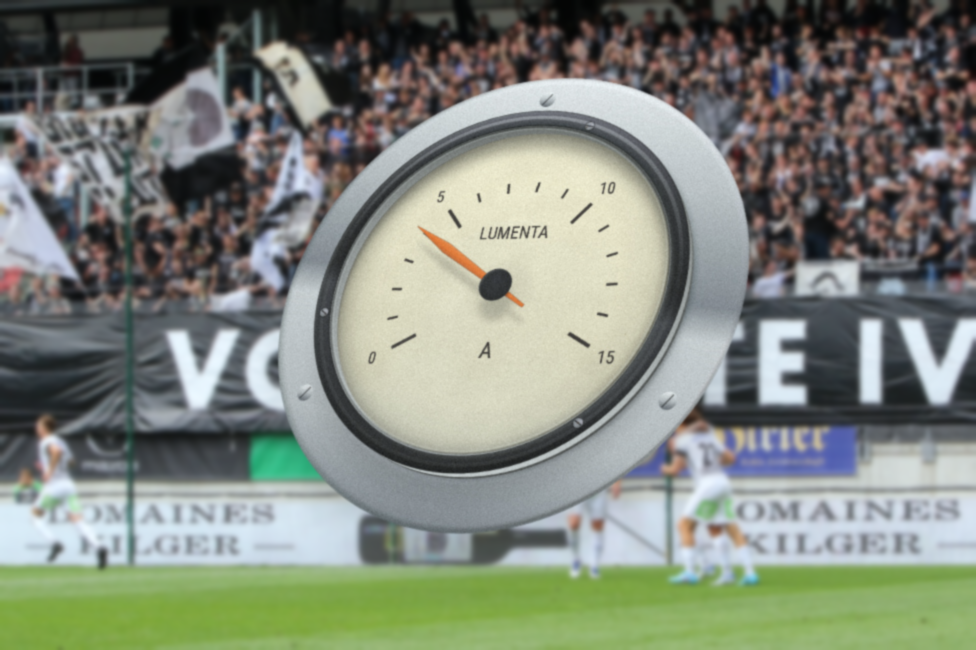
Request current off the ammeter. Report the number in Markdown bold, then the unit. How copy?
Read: **4** A
